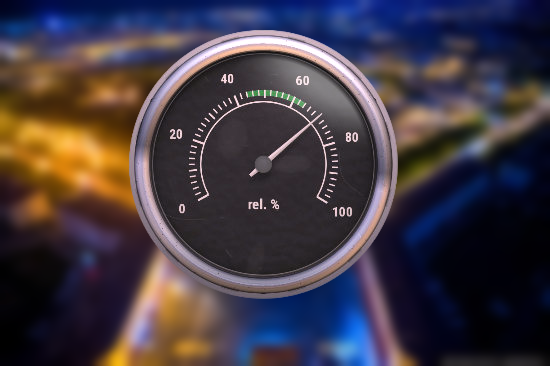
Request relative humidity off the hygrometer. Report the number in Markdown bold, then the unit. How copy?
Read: **70** %
